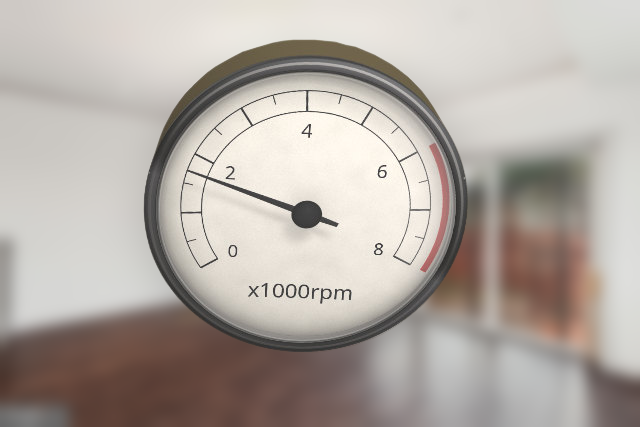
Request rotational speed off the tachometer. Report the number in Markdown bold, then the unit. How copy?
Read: **1750** rpm
